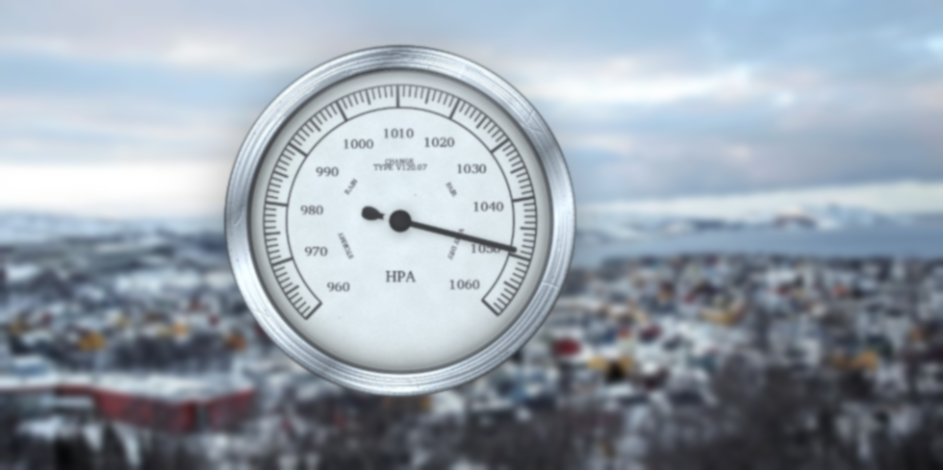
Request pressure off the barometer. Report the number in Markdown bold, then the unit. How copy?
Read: **1049** hPa
